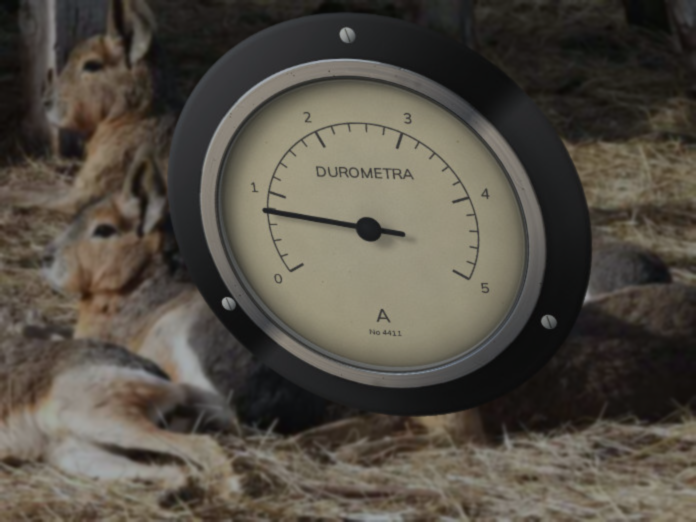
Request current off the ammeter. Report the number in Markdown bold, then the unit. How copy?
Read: **0.8** A
